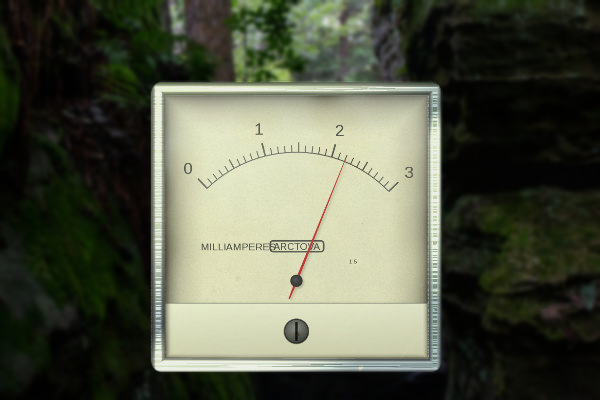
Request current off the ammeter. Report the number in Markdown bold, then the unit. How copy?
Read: **2.2** mA
